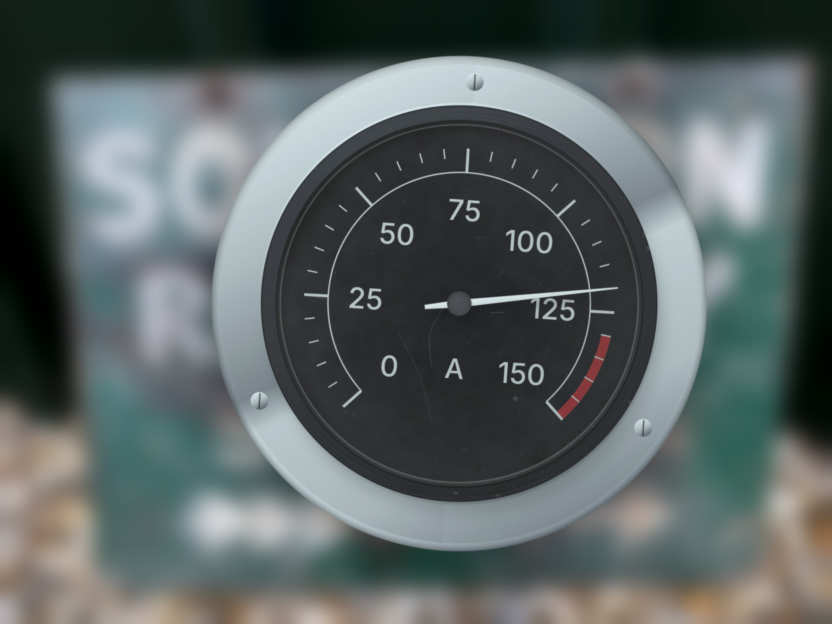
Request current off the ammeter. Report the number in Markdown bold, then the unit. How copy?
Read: **120** A
